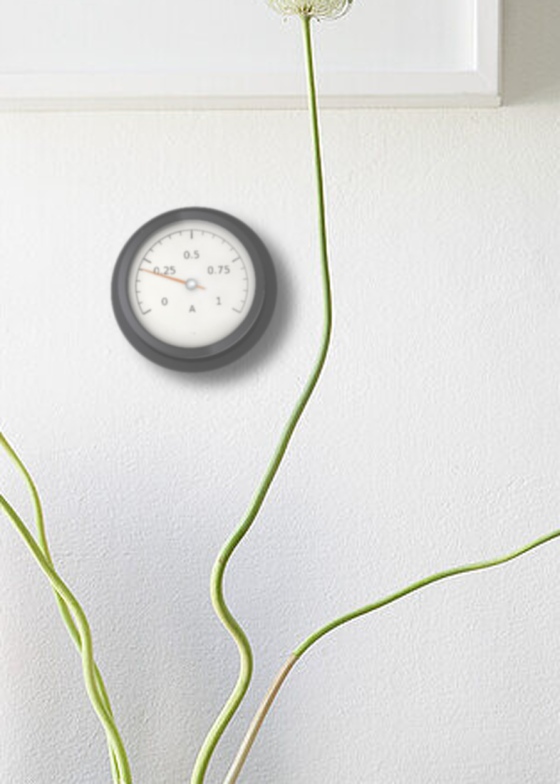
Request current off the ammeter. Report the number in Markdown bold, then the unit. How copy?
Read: **0.2** A
